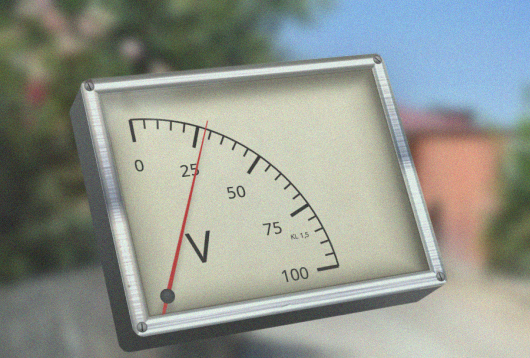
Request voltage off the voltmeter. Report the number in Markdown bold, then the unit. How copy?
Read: **27.5** V
